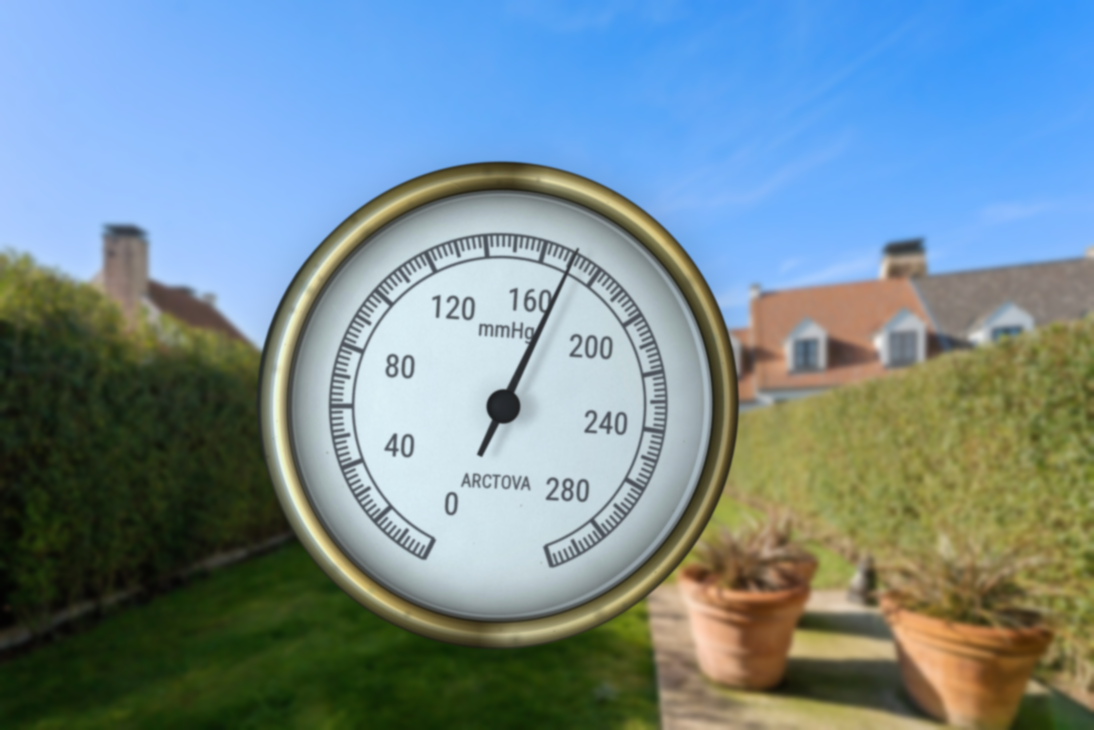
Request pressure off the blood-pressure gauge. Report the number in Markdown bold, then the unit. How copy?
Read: **170** mmHg
